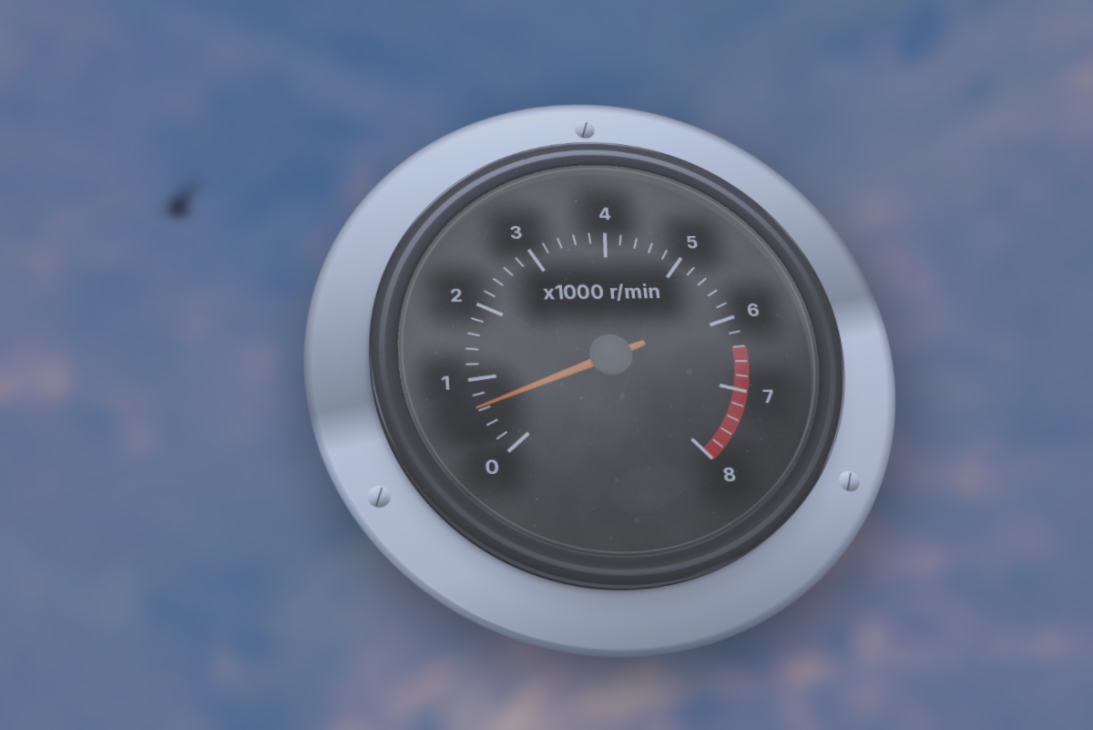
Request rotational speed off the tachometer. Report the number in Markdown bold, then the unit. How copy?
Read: **600** rpm
